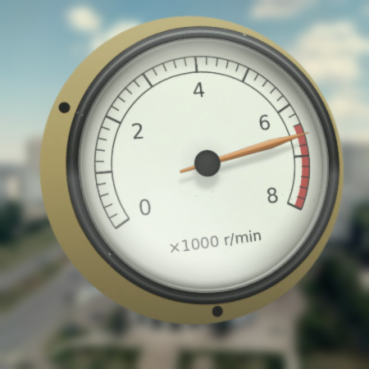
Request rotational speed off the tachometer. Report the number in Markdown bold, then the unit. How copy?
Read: **6600** rpm
